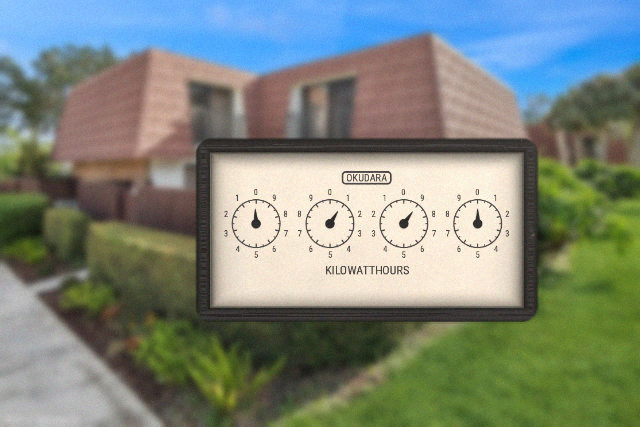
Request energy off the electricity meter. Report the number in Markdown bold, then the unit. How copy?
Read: **90** kWh
